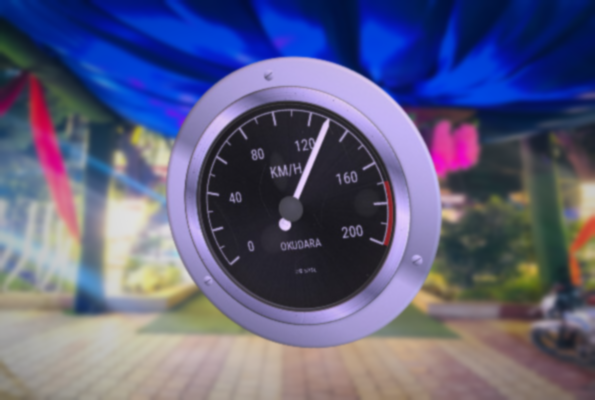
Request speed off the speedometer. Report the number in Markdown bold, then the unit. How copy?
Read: **130** km/h
